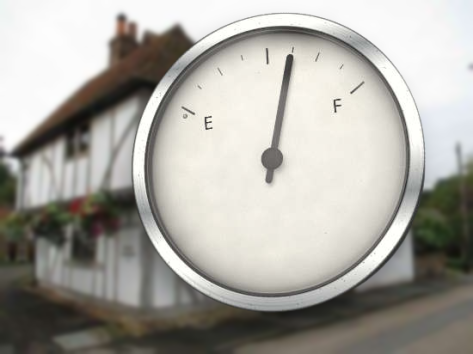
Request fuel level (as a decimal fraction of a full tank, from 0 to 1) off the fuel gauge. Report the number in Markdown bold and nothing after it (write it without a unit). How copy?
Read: **0.625**
